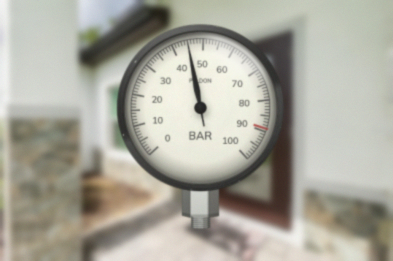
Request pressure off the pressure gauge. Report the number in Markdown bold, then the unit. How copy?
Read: **45** bar
